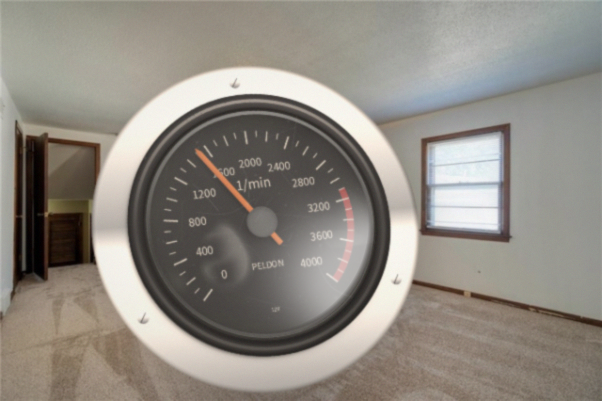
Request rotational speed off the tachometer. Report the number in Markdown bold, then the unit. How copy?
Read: **1500** rpm
